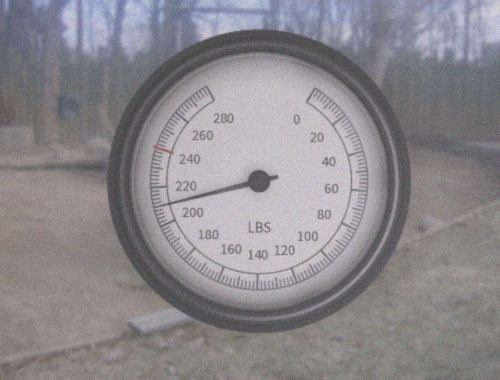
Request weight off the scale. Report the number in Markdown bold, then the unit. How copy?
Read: **210** lb
